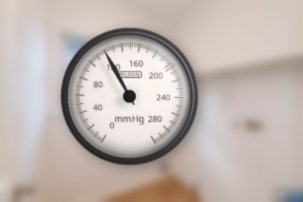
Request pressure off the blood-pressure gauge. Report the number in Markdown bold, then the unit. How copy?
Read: **120** mmHg
